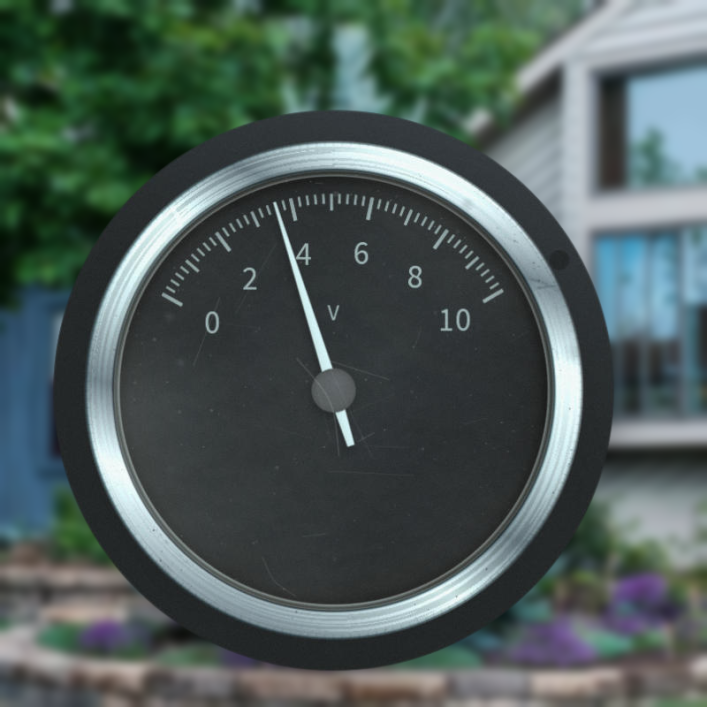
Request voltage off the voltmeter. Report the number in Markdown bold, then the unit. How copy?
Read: **3.6** V
